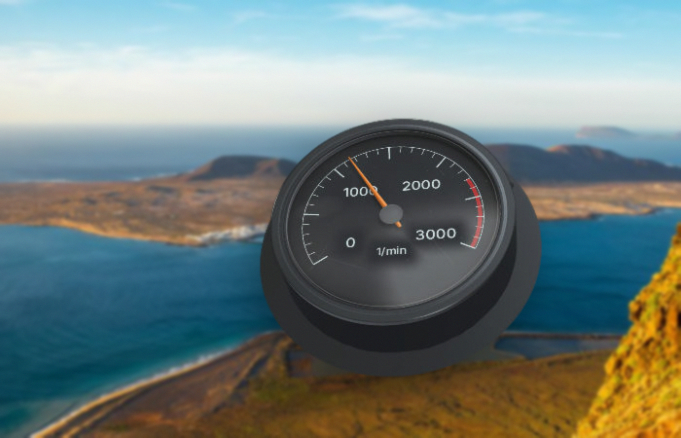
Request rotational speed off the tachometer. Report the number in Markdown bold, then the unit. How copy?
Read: **1150** rpm
